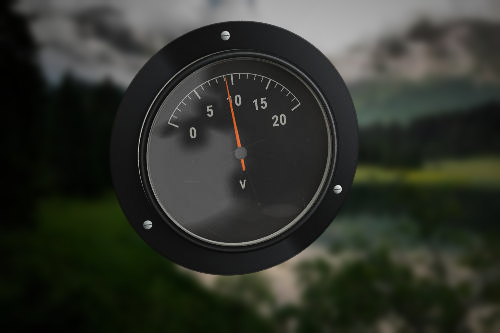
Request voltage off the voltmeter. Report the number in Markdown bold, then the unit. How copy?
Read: **9** V
